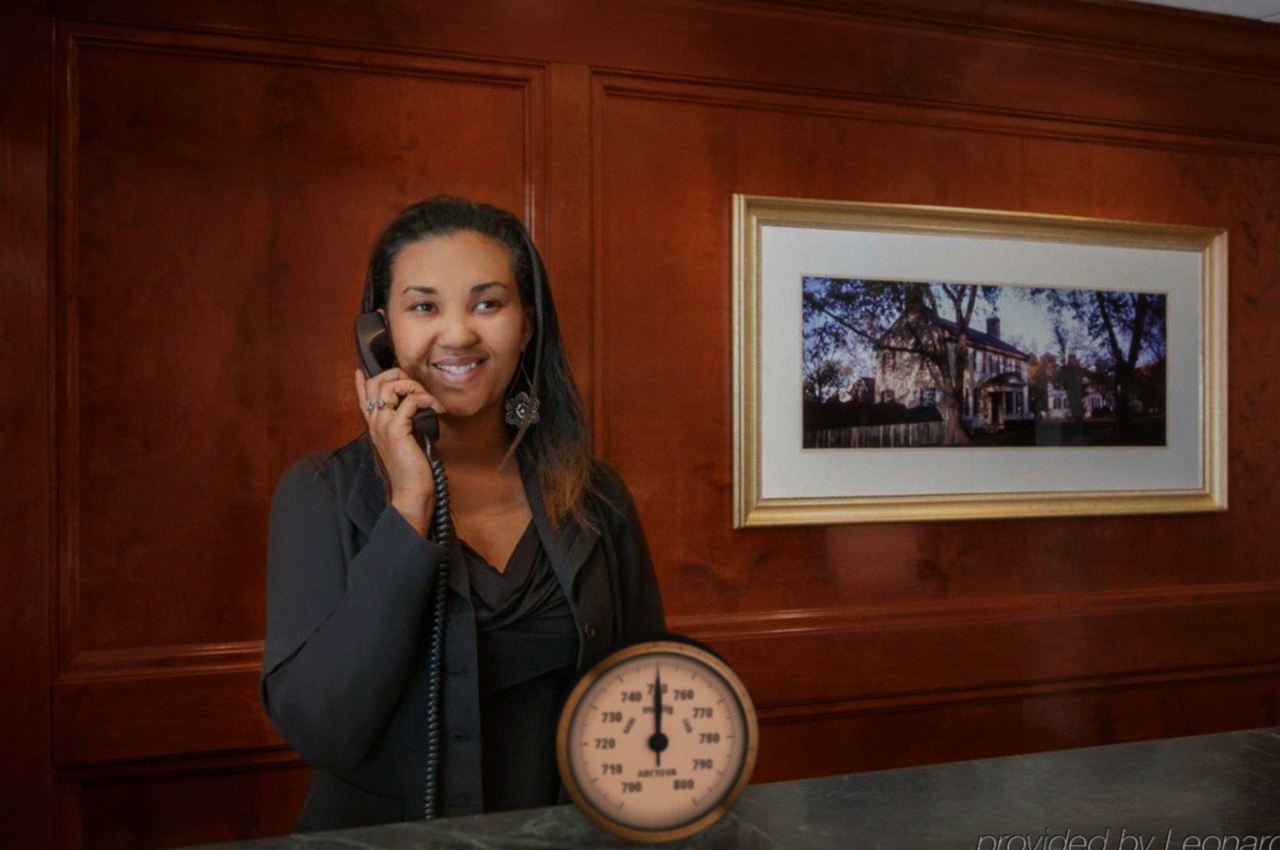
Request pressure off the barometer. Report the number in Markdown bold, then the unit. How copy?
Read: **750** mmHg
